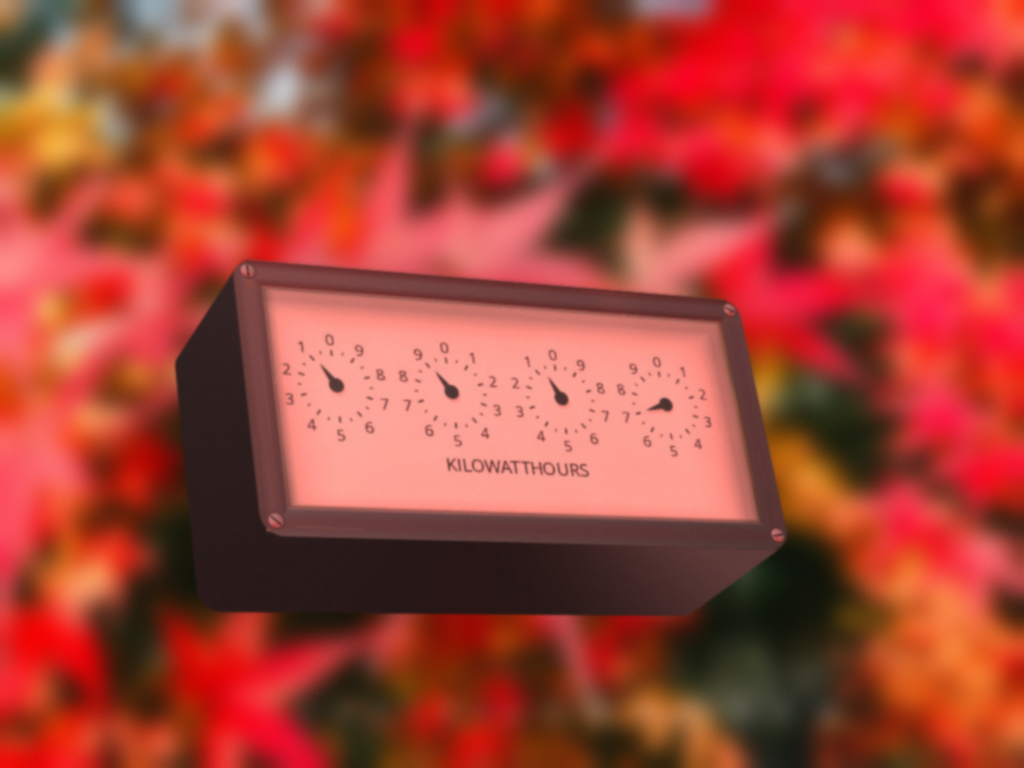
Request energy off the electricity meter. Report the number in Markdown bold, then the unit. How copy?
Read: **907** kWh
